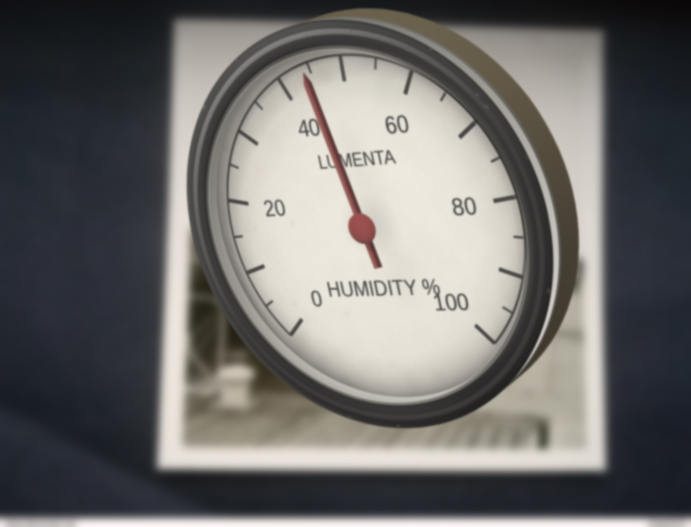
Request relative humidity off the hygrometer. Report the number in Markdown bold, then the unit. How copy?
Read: **45** %
